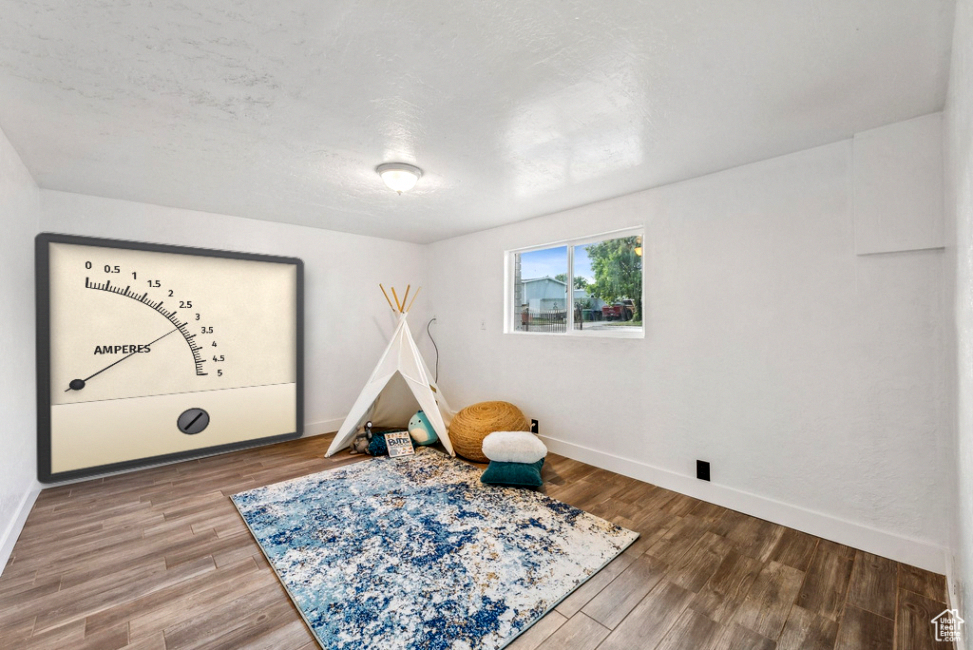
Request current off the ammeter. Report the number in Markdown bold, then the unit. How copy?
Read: **3** A
